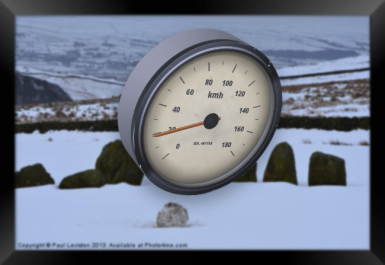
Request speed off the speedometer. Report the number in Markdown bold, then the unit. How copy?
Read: **20** km/h
